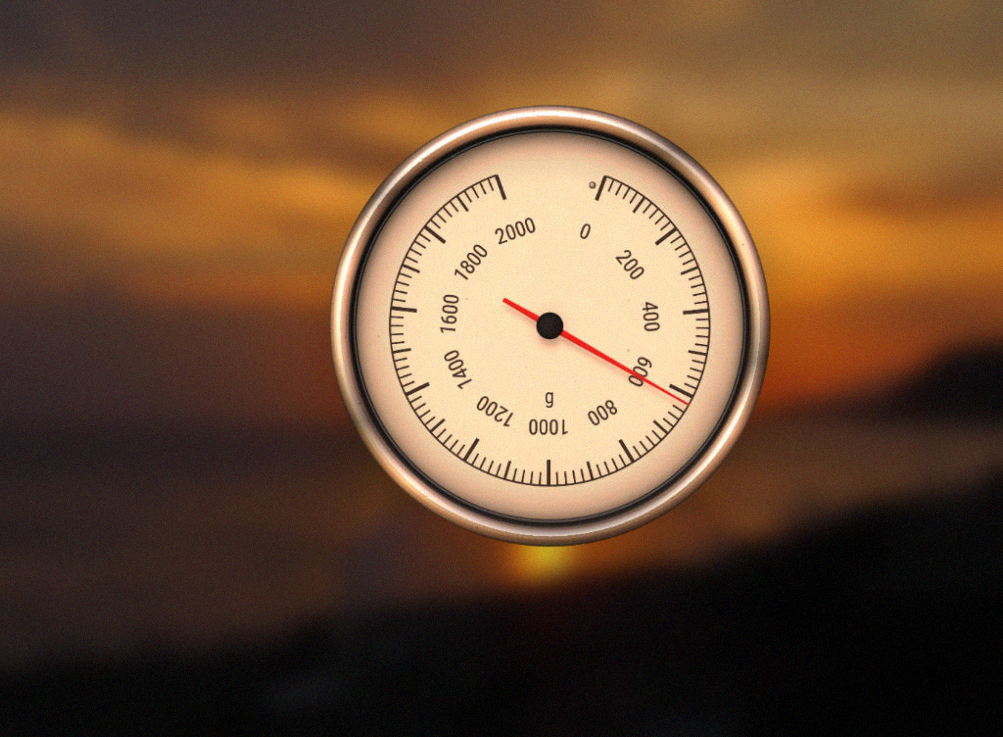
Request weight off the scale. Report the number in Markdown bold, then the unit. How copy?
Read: **620** g
